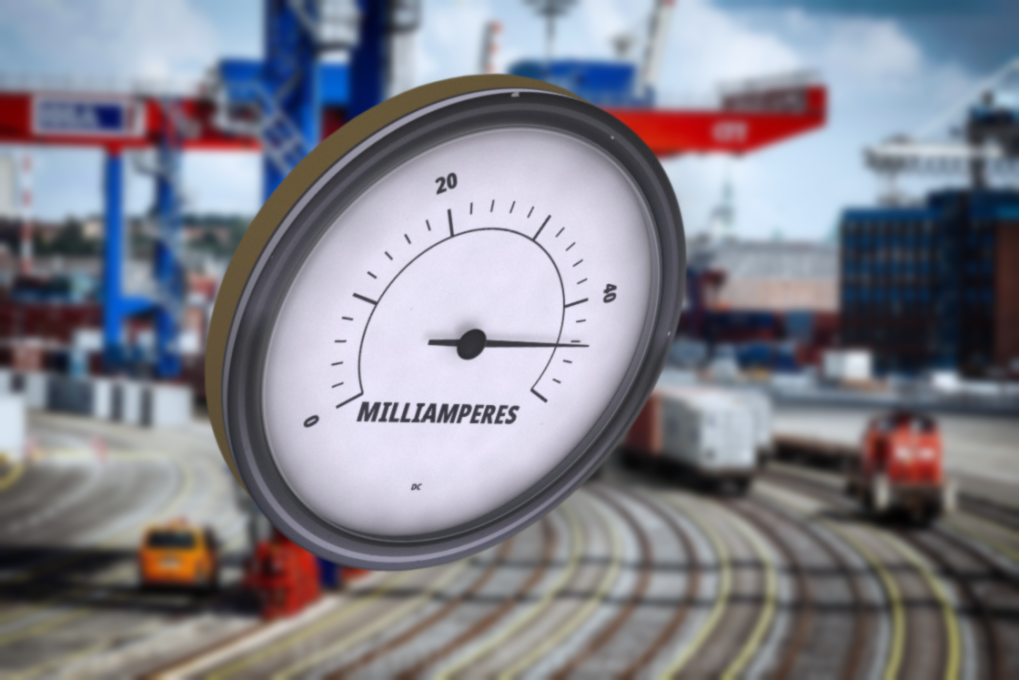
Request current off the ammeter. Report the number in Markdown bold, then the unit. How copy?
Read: **44** mA
